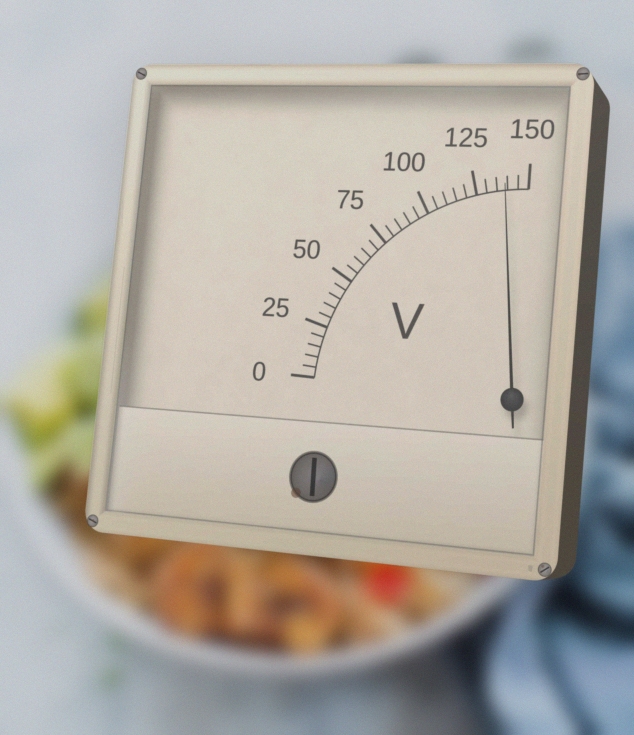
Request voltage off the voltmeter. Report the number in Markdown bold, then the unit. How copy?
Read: **140** V
